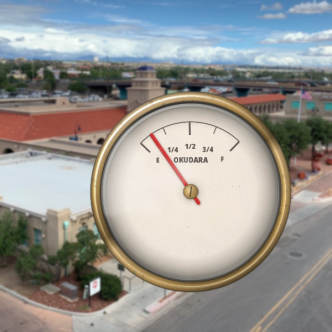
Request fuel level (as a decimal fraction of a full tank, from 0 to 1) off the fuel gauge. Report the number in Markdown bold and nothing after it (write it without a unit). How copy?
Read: **0.125**
